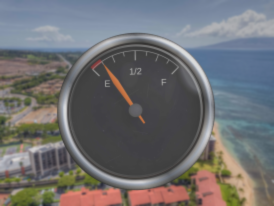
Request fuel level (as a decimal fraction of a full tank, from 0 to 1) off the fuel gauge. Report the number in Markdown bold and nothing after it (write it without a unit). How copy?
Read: **0.125**
